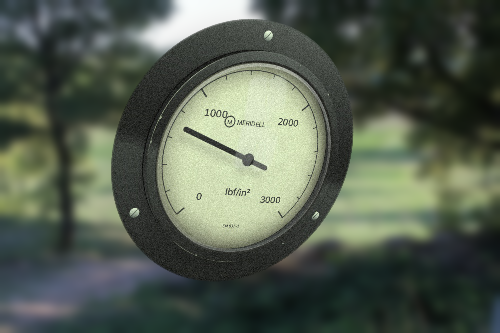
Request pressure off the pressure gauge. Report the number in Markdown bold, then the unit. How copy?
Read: **700** psi
